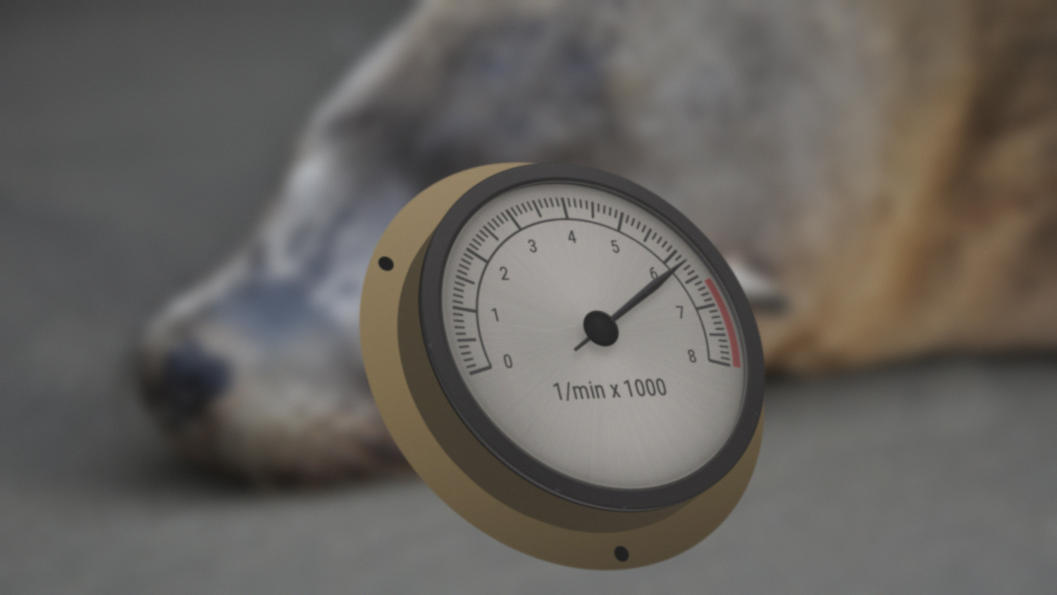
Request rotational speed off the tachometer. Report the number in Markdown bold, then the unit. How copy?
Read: **6200** rpm
